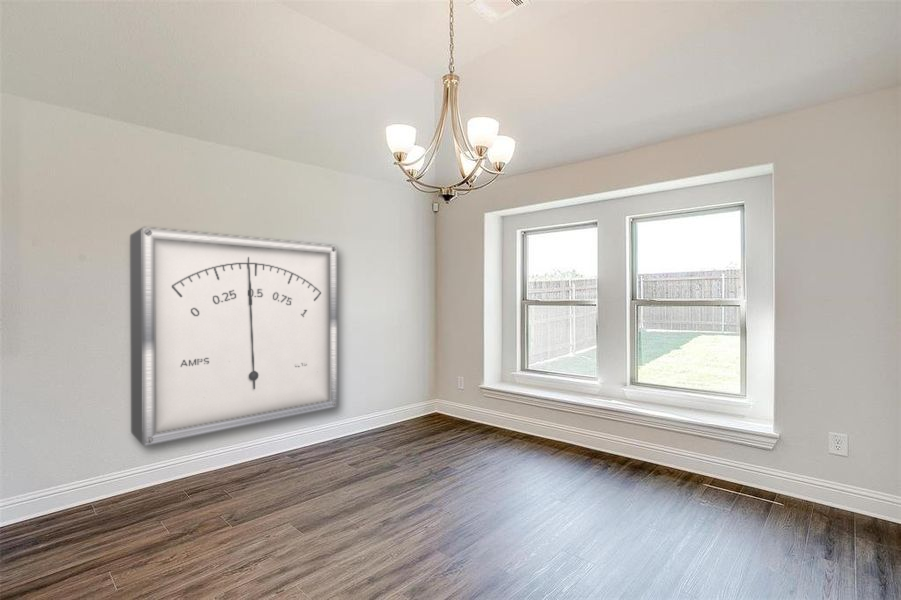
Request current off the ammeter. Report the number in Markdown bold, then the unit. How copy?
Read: **0.45** A
